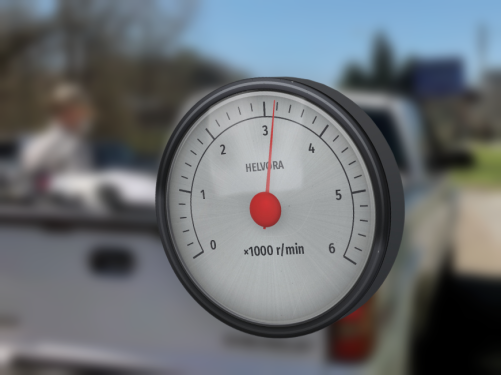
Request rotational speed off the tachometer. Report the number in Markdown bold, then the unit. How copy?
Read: **3200** rpm
